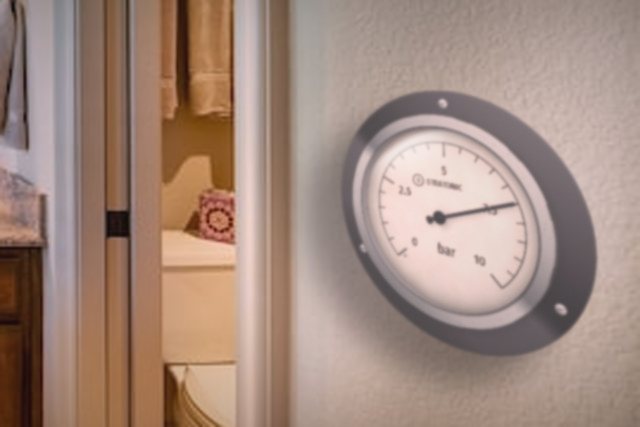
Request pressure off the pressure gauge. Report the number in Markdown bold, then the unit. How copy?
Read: **7.5** bar
